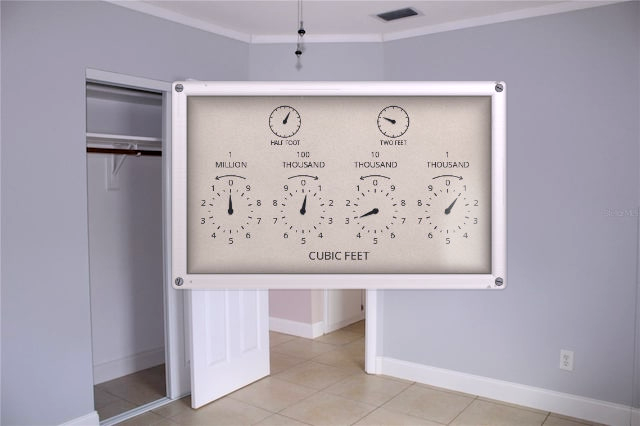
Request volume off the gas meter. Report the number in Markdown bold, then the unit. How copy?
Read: **3100** ft³
